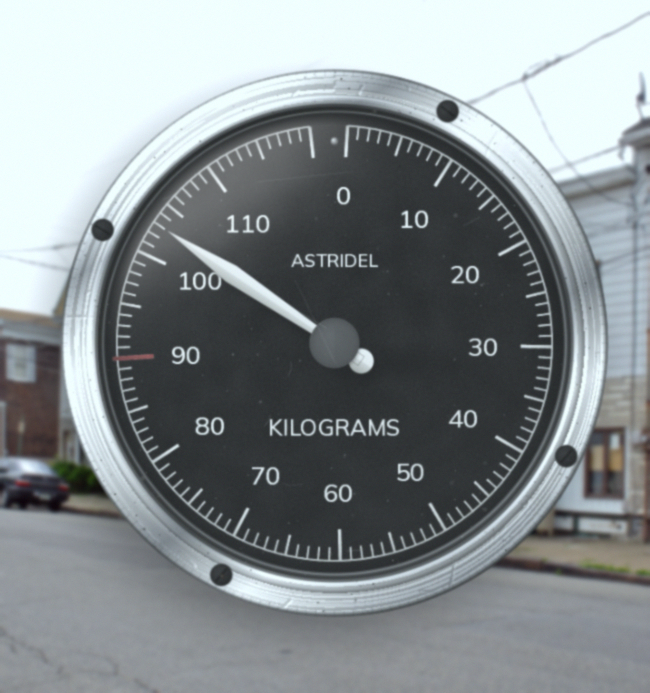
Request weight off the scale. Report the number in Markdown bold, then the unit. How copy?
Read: **103** kg
